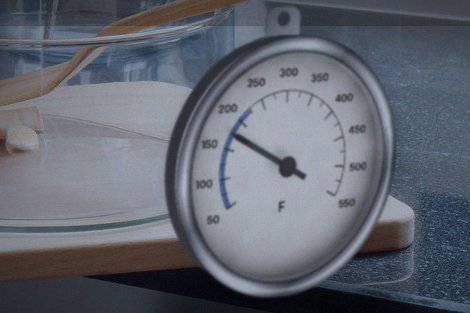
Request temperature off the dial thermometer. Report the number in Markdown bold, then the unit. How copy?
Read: **175** °F
